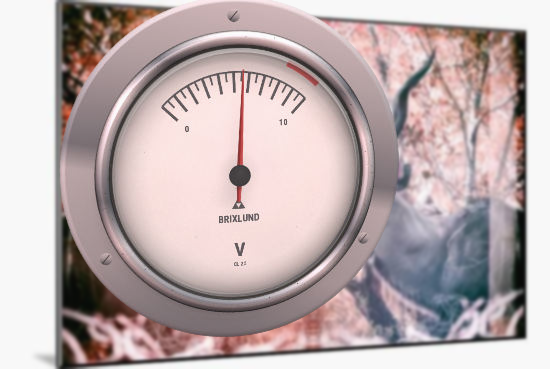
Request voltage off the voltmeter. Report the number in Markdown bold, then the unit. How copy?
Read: **5.5** V
